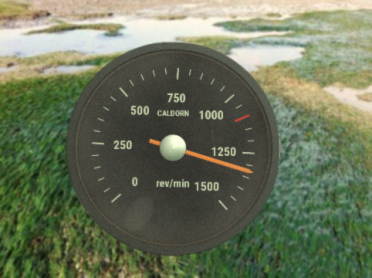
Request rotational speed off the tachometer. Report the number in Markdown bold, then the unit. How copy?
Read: **1325** rpm
